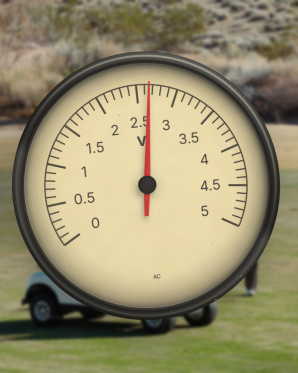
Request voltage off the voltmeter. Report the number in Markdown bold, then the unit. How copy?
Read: **2.65** V
